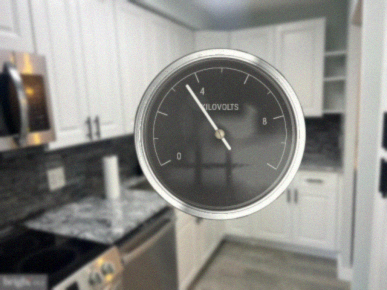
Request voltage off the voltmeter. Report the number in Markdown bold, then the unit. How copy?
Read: **3.5** kV
